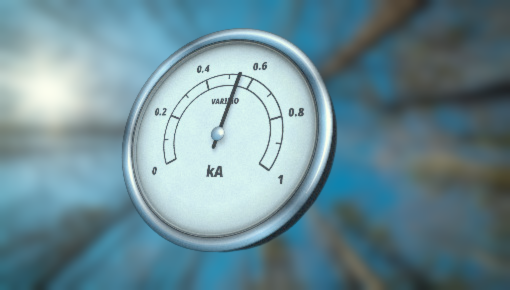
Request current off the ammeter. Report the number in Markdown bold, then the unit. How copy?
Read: **0.55** kA
